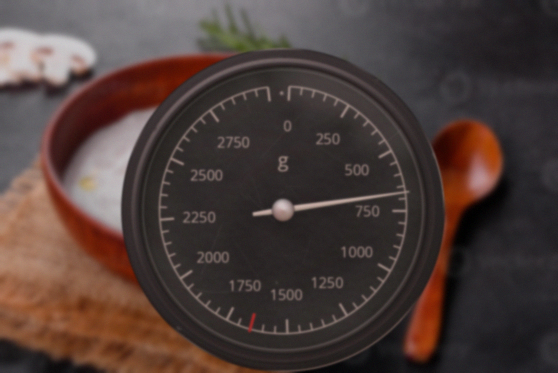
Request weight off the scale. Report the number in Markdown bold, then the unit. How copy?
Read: **675** g
